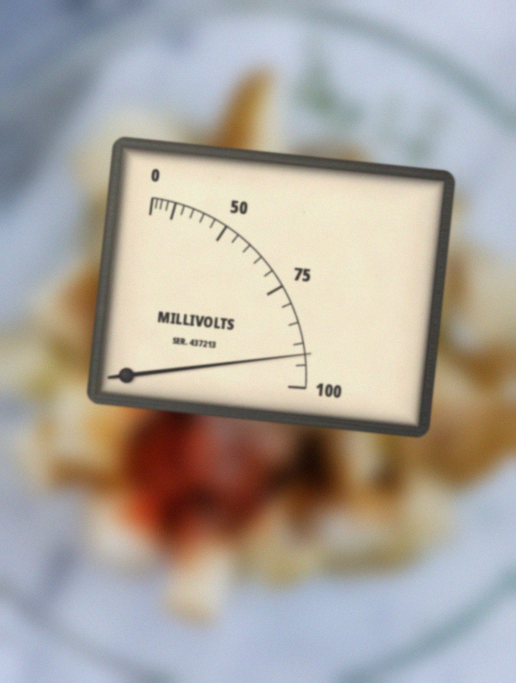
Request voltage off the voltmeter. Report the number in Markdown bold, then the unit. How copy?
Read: **92.5** mV
